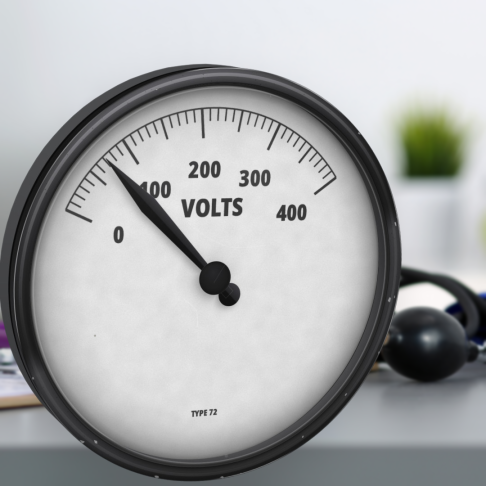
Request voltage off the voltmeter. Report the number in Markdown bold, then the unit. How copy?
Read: **70** V
